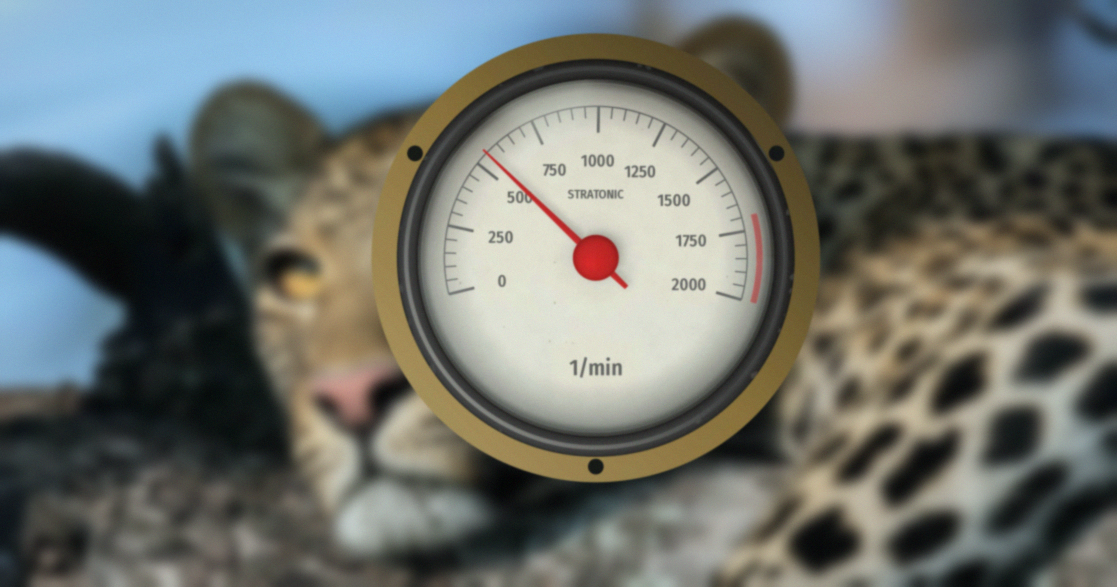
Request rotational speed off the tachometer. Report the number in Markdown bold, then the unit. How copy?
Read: **550** rpm
